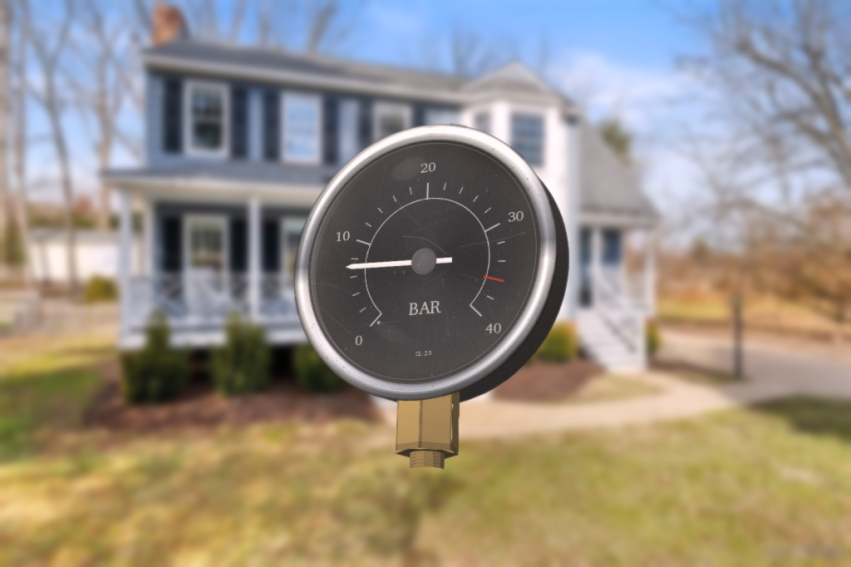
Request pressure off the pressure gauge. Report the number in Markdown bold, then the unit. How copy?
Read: **7** bar
